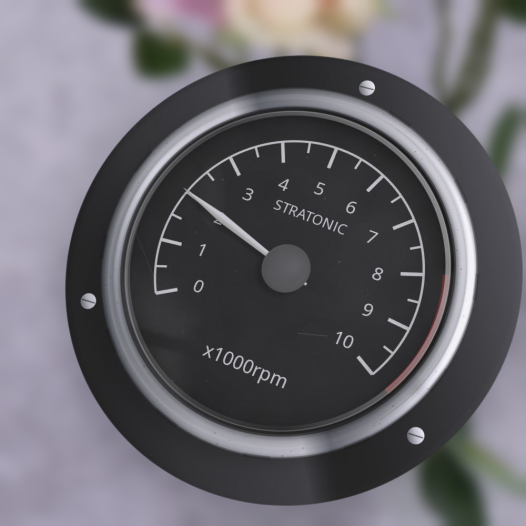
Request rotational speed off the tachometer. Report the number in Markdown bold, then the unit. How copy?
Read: **2000** rpm
